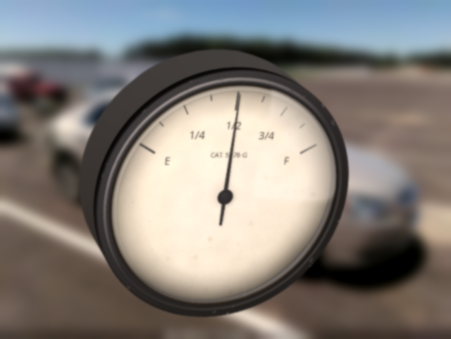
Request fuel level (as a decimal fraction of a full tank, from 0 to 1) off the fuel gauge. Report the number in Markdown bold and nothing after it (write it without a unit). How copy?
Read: **0.5**
